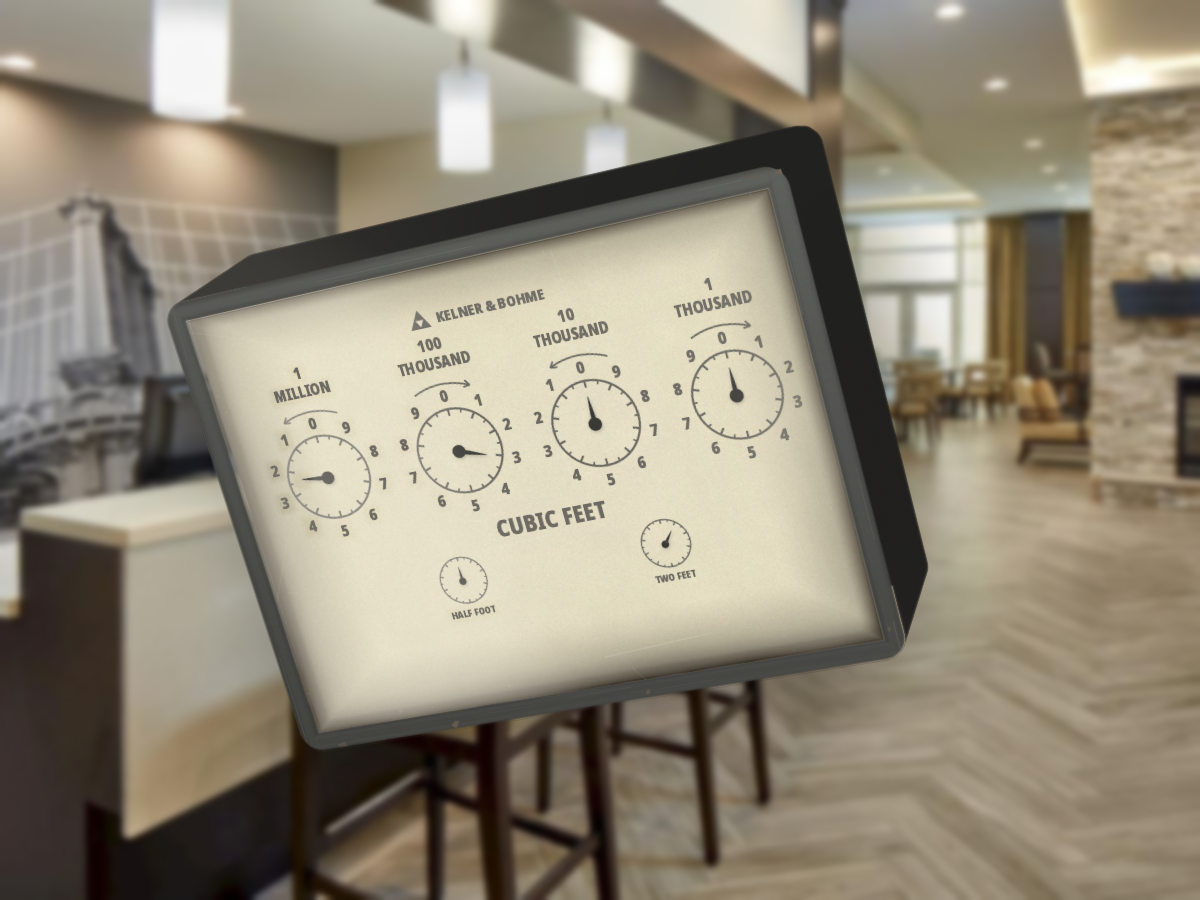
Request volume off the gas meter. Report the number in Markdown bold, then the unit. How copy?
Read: **230000** ft³
